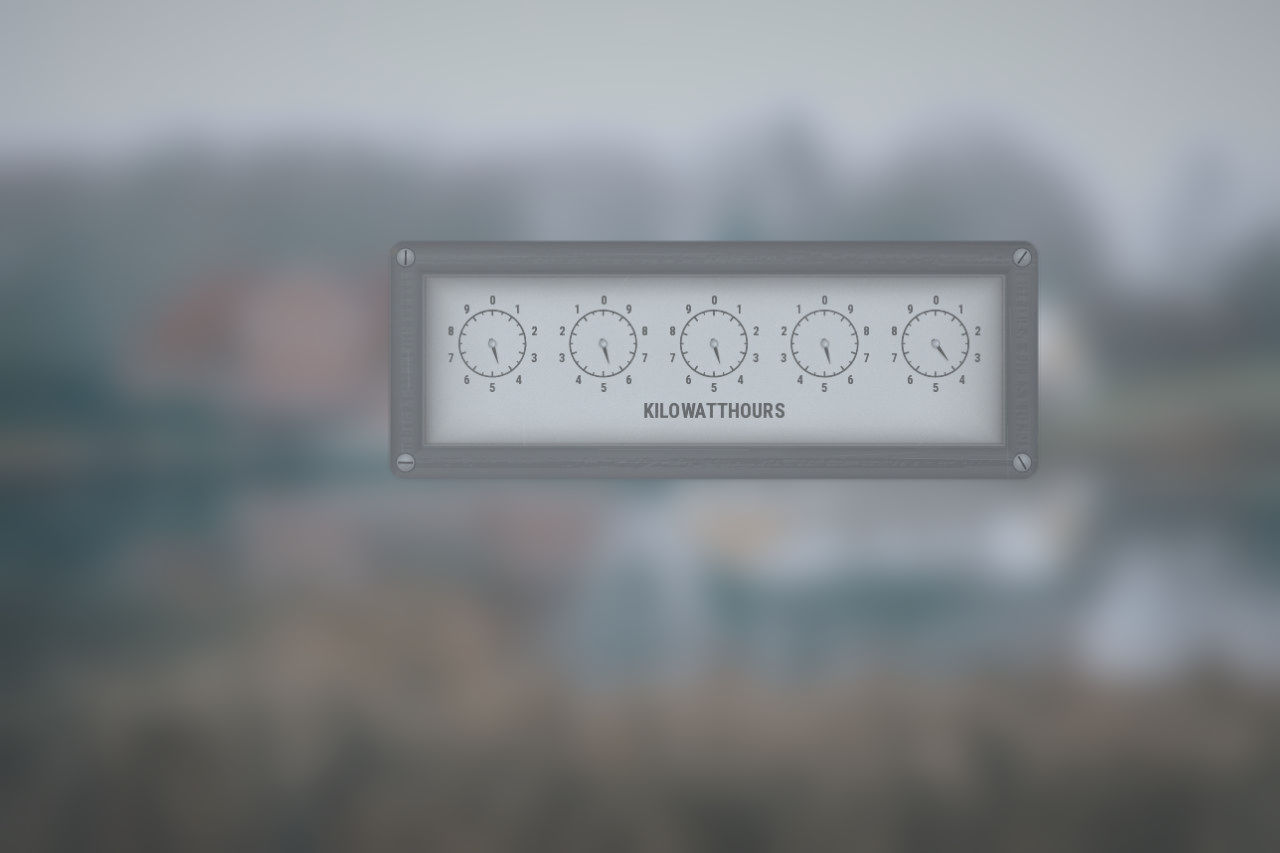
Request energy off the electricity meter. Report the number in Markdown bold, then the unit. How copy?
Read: **45454** kWh
